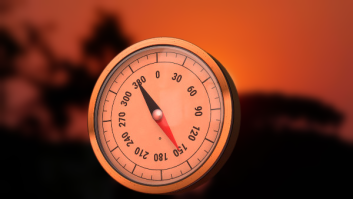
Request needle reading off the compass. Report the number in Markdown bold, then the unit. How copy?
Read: **150** °
